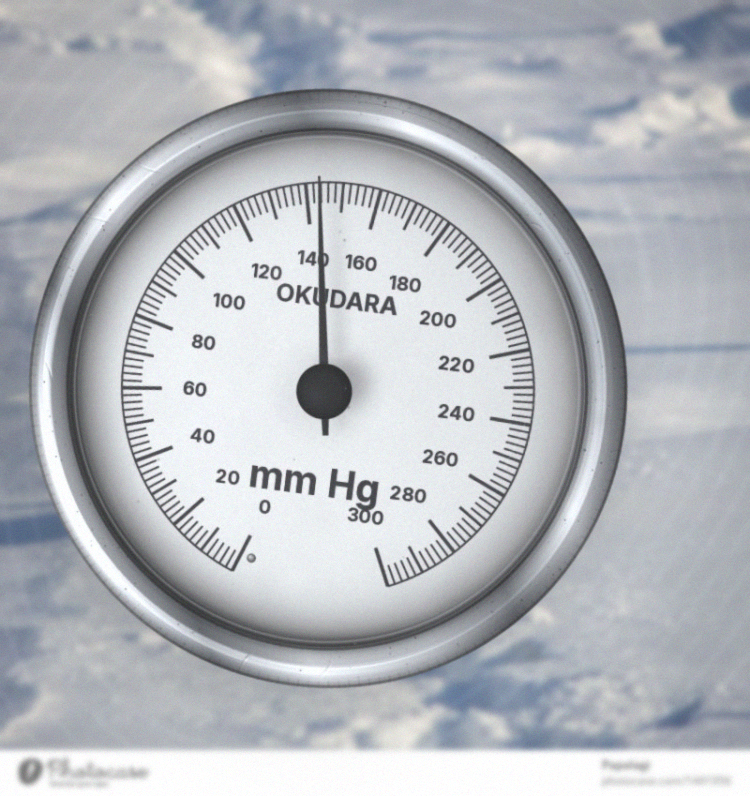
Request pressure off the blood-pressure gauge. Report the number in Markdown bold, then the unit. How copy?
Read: **144** mmHg
